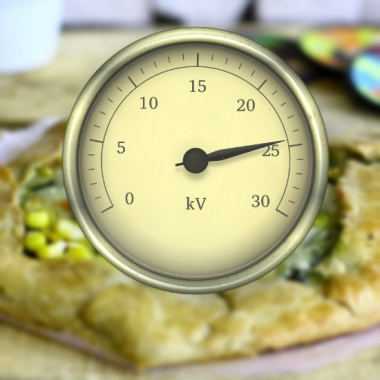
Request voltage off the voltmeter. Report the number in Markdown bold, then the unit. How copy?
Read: **24.5** kV
